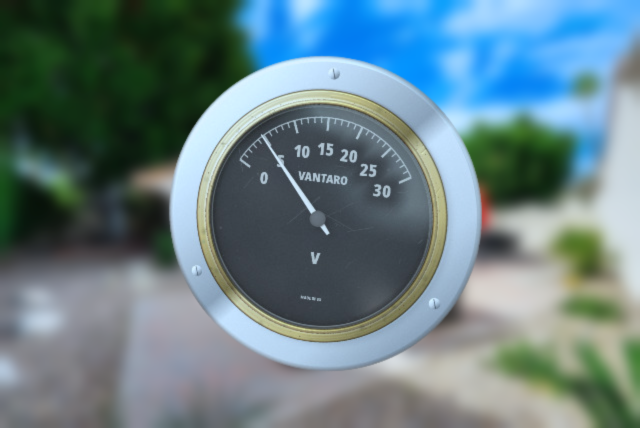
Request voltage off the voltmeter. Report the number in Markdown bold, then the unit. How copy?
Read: **5** V
